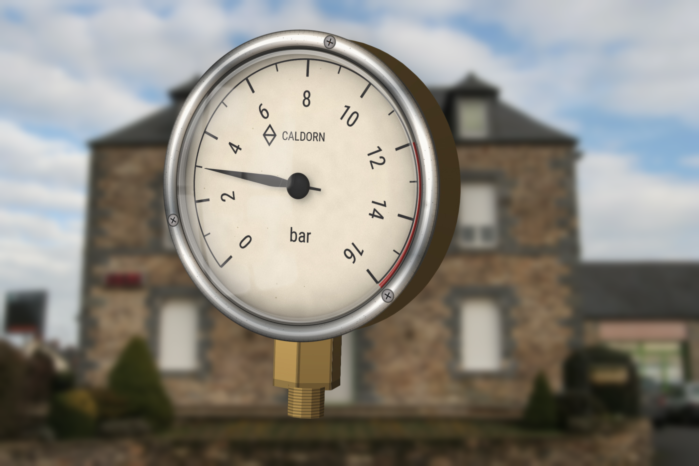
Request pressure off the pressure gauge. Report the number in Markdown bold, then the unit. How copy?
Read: **3** bar
